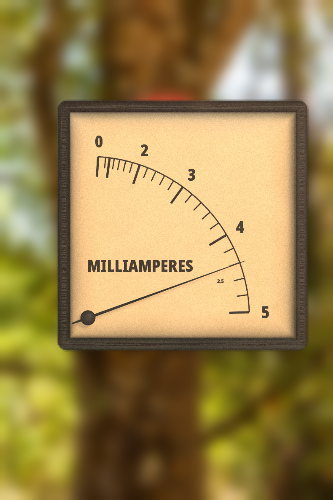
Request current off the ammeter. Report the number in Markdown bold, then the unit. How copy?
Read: **4.4** mA
